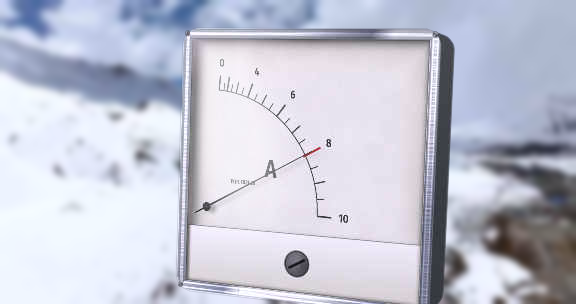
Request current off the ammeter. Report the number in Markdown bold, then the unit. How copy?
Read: **8** A
